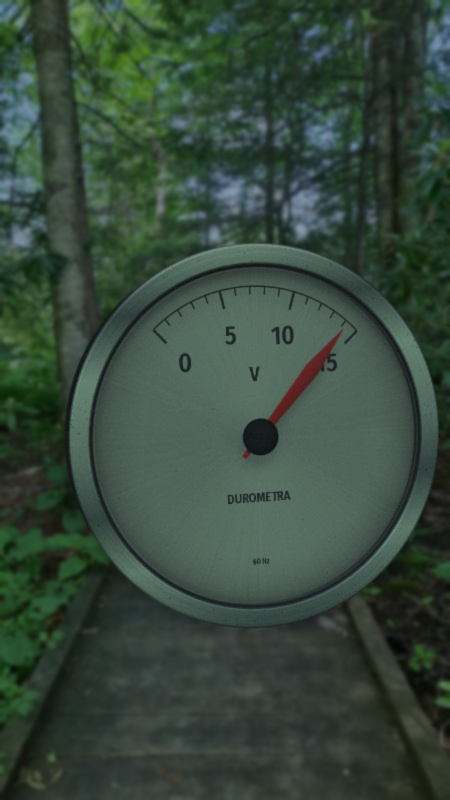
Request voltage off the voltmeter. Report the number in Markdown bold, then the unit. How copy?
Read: **14** V
